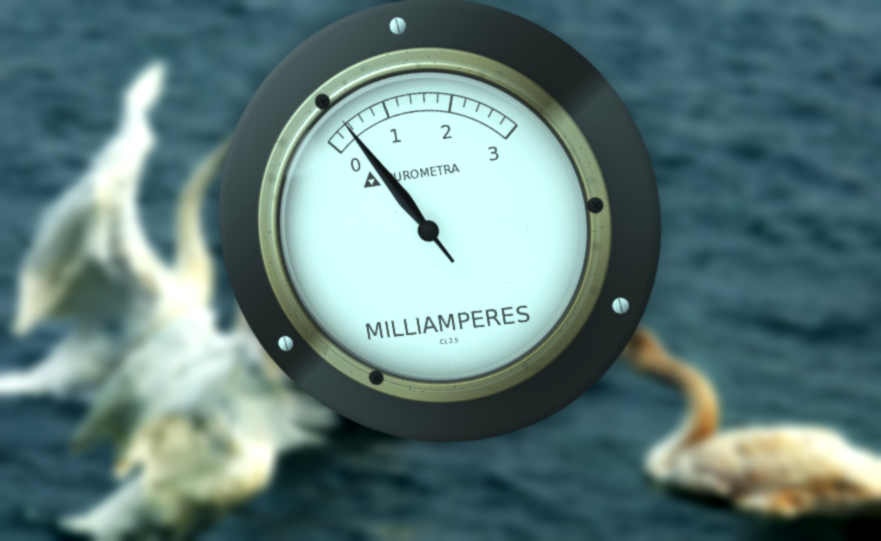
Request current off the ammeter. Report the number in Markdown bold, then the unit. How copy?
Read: **0.4** mA
